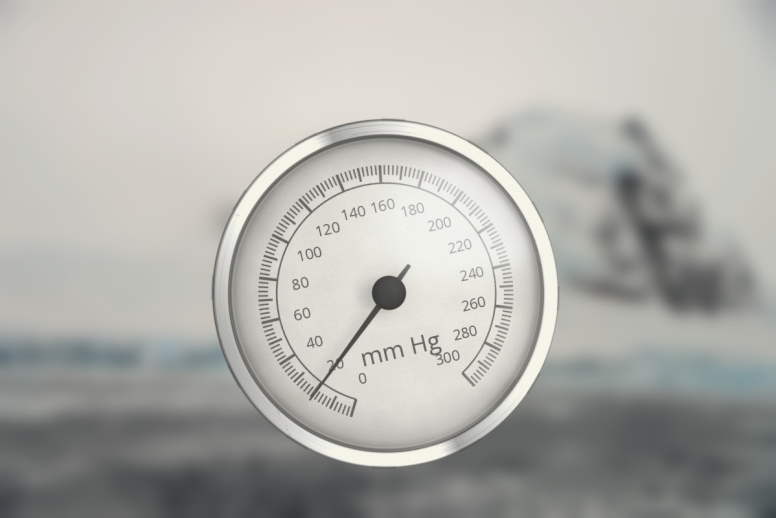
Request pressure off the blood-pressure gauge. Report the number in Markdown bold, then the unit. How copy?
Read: **20** mmHg
